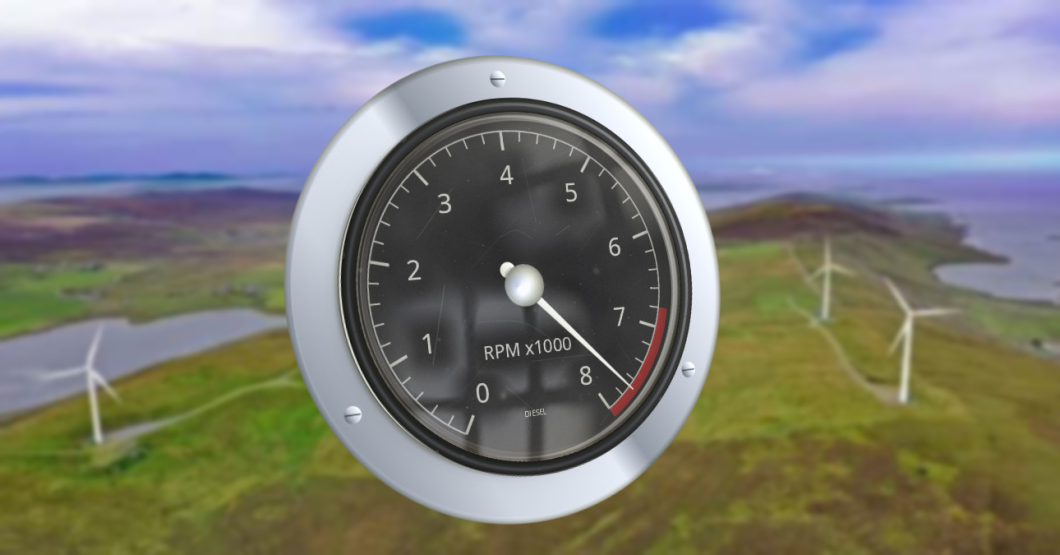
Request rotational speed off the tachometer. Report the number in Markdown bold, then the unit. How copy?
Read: **7700** rpm
